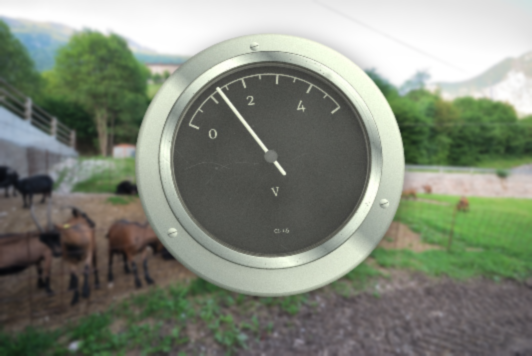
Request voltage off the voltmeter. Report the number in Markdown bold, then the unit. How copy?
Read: **1.25** V
